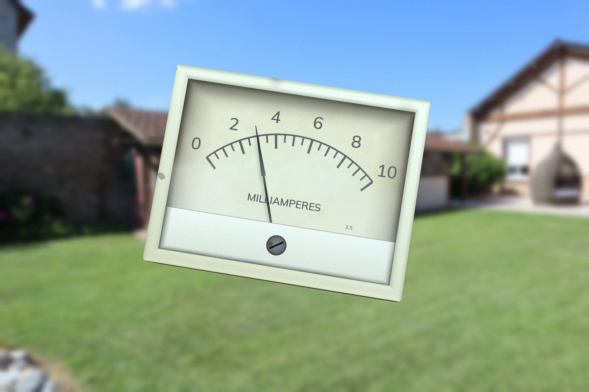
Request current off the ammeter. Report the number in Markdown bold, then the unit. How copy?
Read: **3** mA
